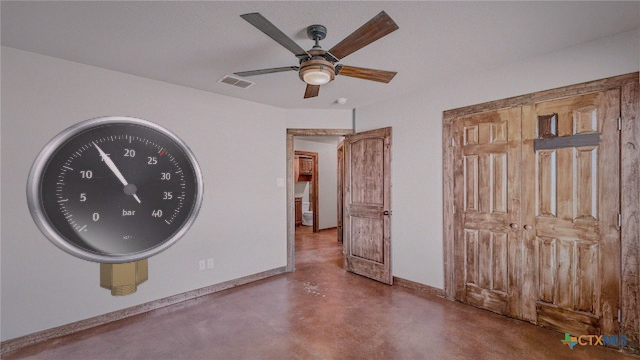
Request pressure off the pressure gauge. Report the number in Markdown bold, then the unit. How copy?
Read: **15** bar
